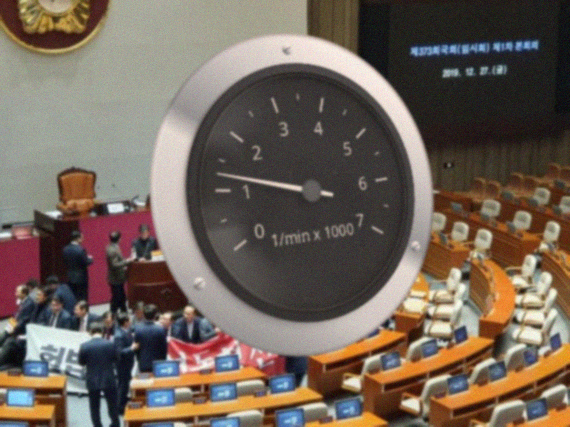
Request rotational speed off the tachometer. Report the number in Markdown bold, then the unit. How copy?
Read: **1250** rpm
